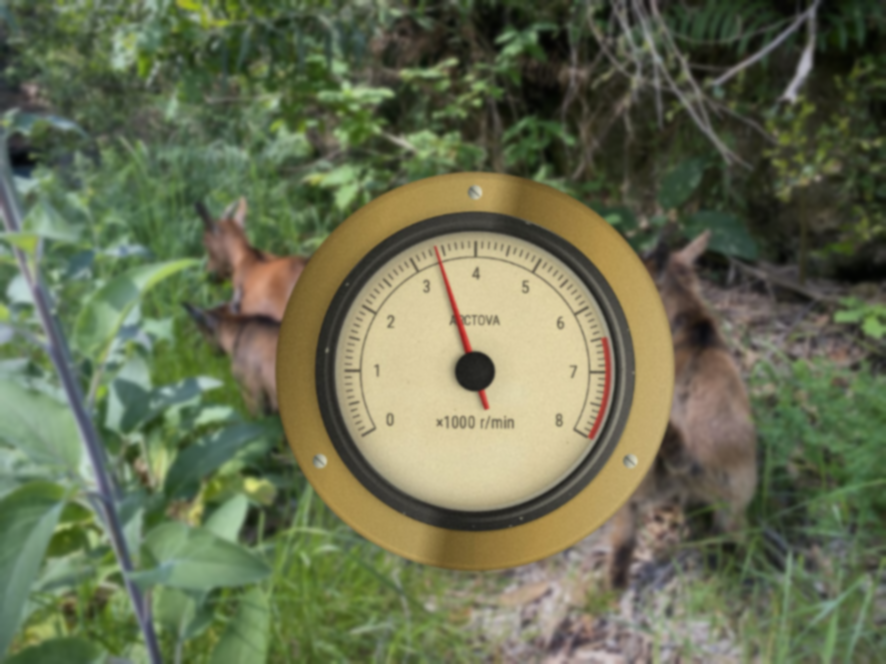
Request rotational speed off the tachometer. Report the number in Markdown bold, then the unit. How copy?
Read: **3400** rpm
